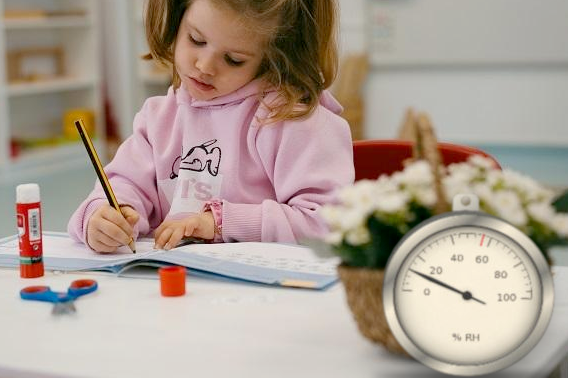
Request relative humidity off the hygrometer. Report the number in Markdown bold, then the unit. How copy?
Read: **12** %
